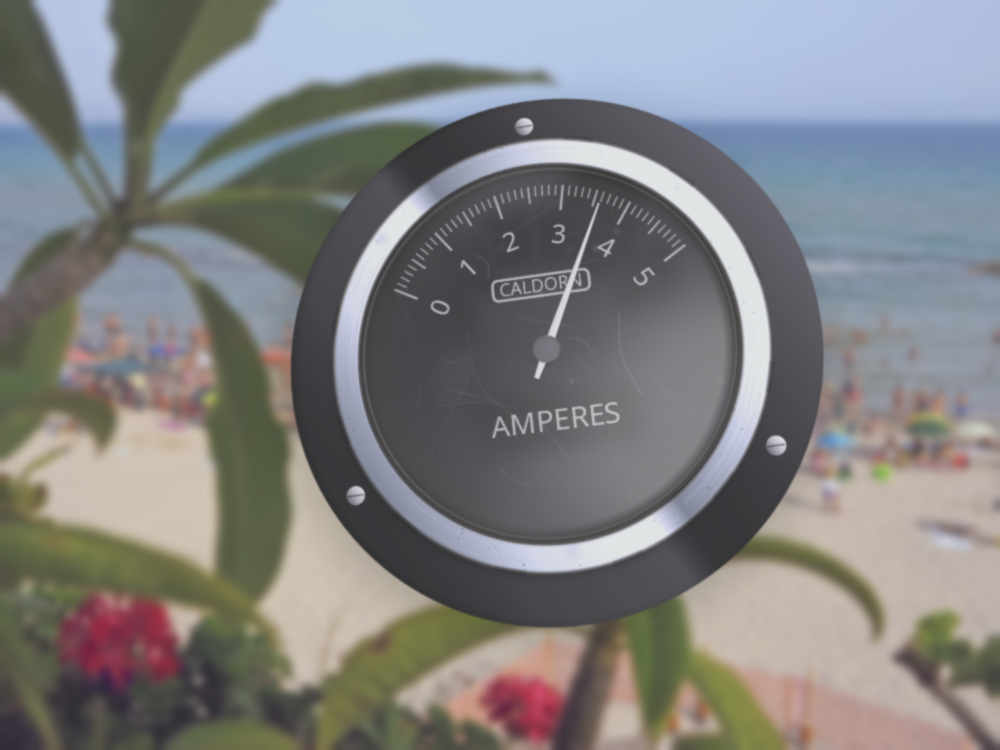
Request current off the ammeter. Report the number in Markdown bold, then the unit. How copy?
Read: **3.6** A
